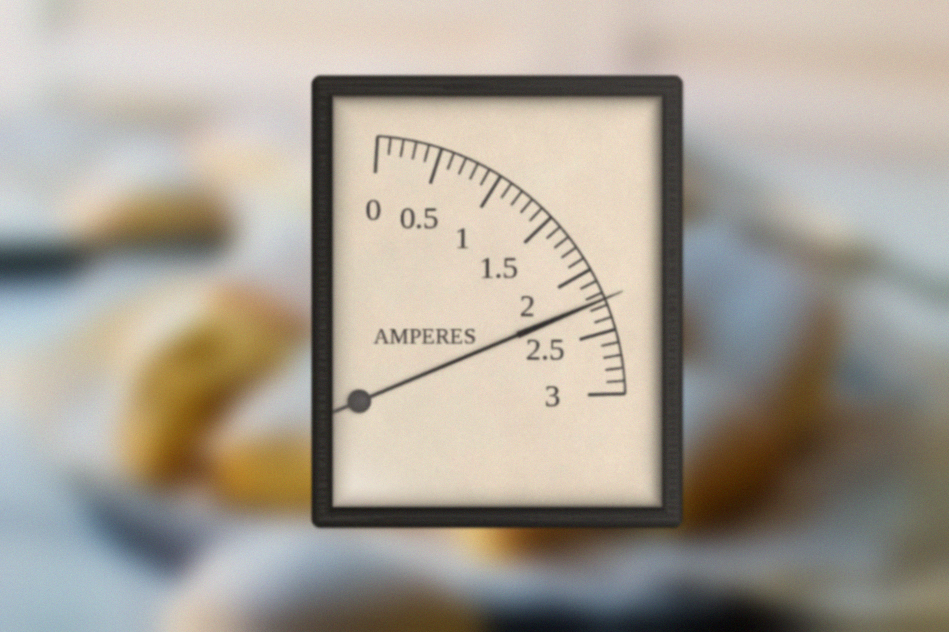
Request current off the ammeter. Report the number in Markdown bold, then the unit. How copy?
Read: **2.25** A
